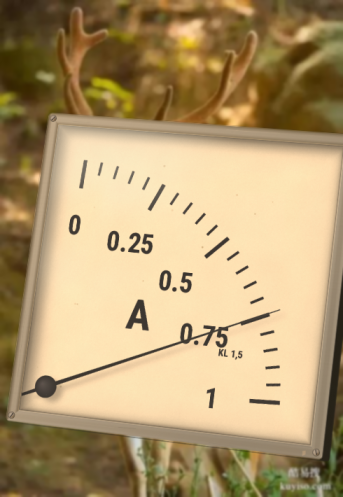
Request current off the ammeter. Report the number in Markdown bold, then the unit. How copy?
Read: **0.75** A
